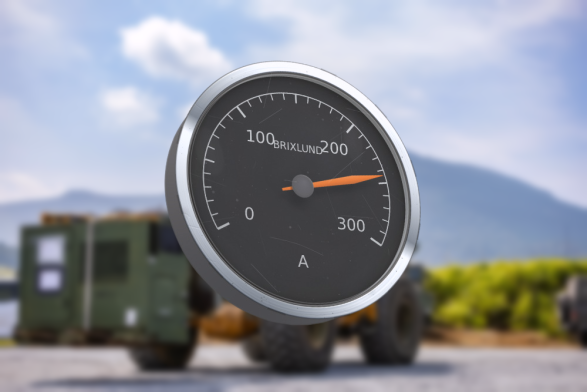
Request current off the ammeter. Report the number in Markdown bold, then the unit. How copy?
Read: **245** A
